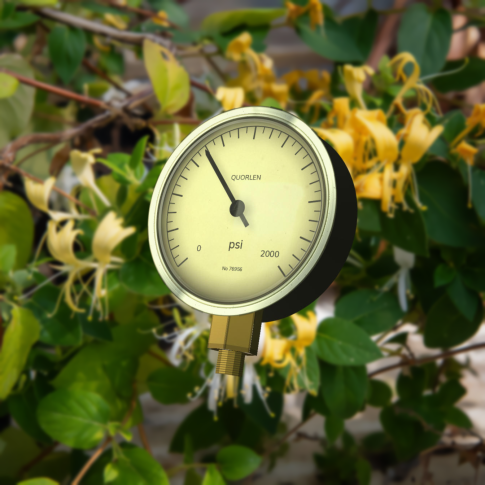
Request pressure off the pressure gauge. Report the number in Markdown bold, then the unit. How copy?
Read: **700** psi
